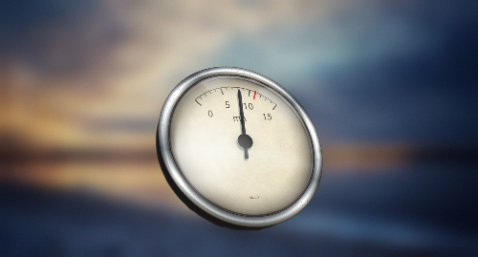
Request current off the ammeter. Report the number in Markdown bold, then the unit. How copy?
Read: **8** mA
